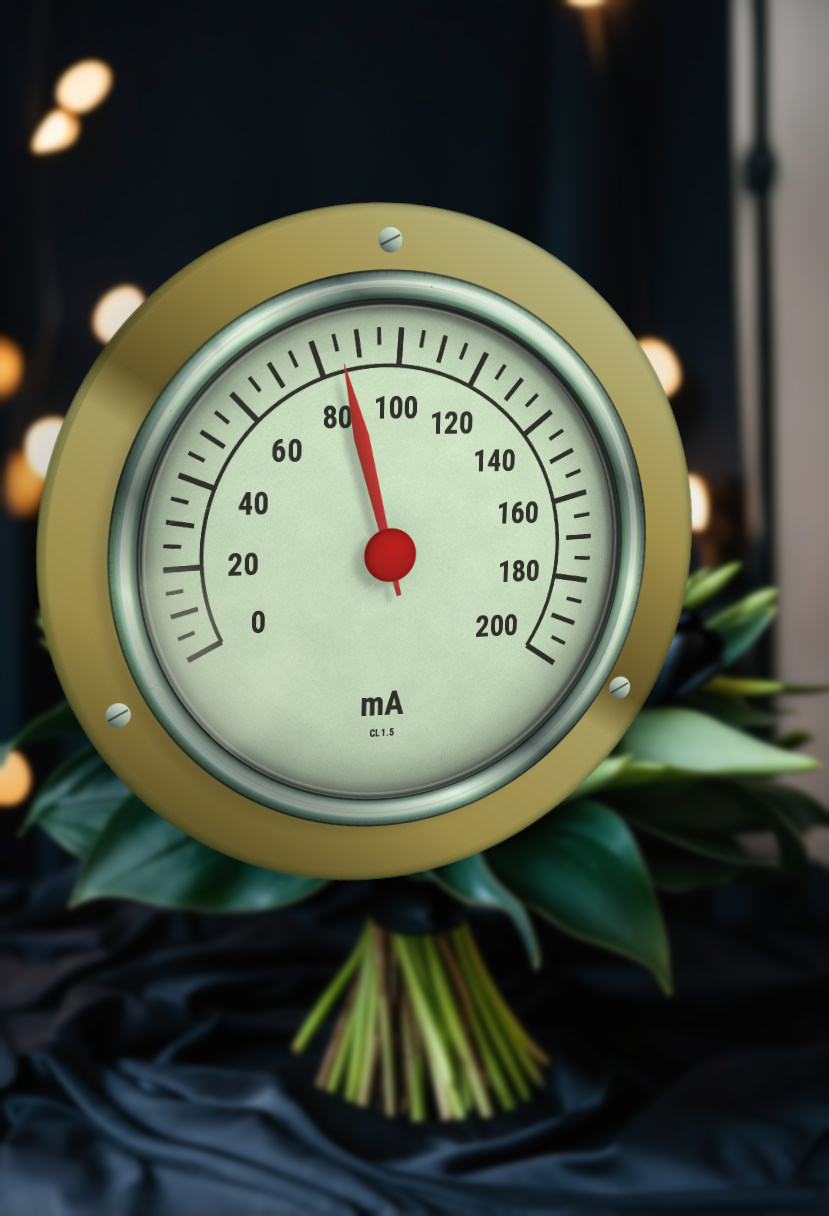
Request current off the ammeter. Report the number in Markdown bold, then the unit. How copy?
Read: **85** mA
